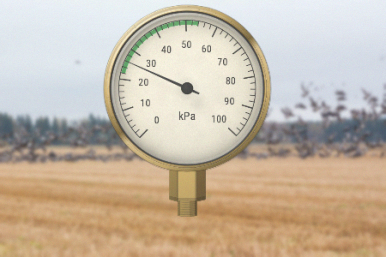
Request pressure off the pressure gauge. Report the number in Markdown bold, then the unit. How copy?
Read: **26** kPa
